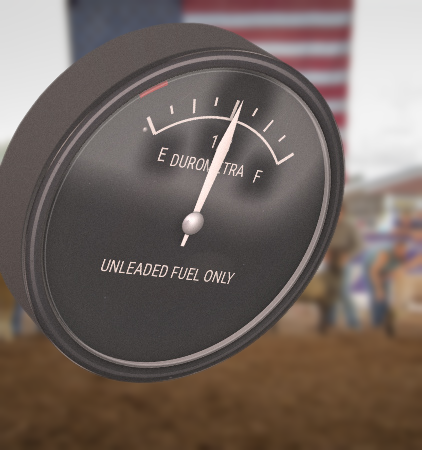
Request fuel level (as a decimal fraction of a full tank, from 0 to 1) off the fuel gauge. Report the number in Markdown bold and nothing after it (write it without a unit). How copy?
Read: **0.5**
